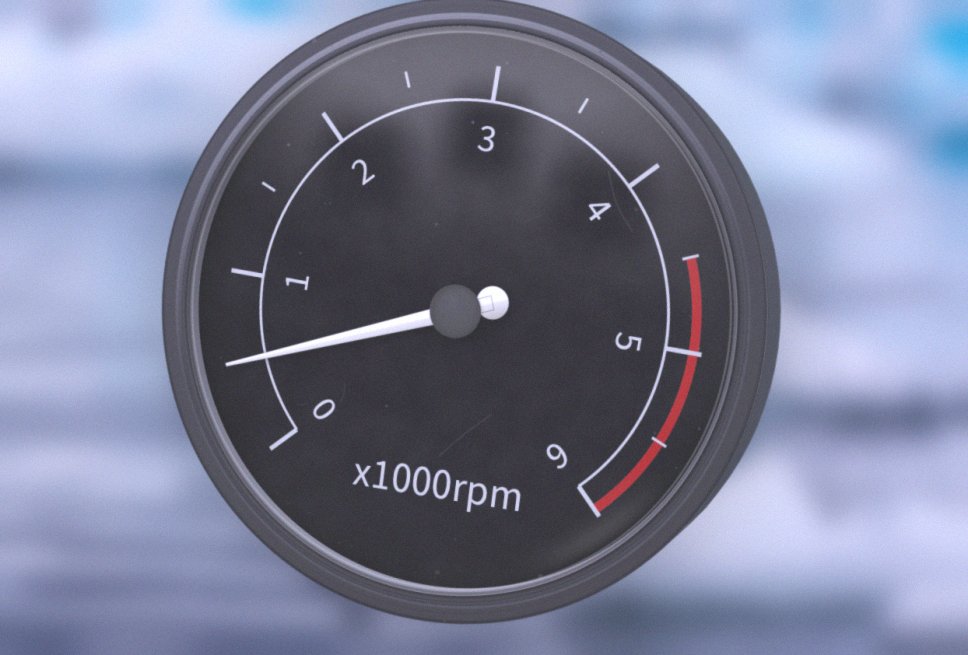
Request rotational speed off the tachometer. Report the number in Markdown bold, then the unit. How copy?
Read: **500** rpm
